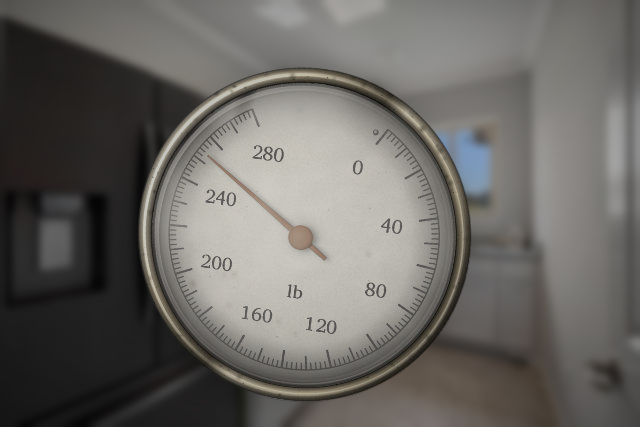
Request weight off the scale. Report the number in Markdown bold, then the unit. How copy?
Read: **254** lb
